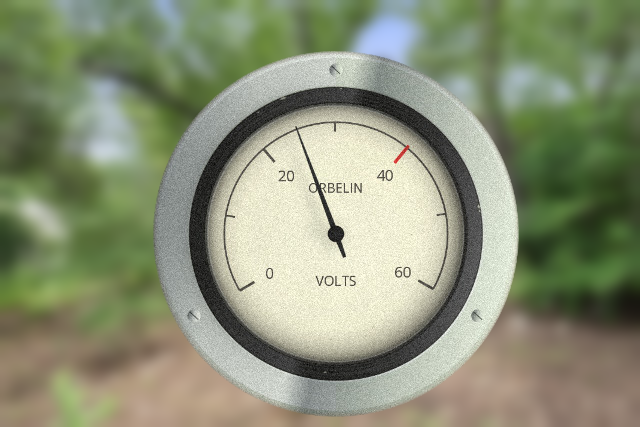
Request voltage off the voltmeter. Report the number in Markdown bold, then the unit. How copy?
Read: **25** V
